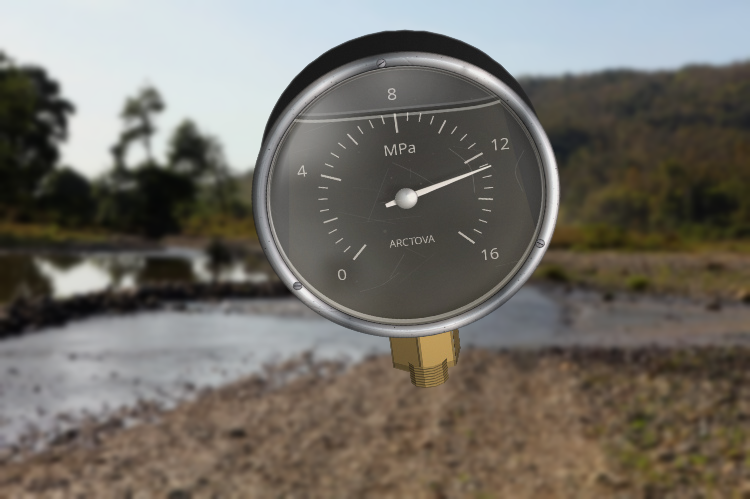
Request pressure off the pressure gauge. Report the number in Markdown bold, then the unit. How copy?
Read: **12.5** MPa
